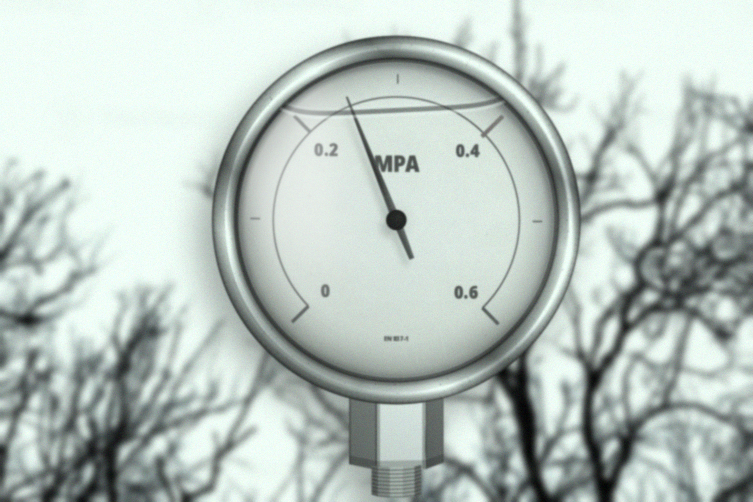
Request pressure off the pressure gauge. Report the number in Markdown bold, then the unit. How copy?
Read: **0.25** MPa
